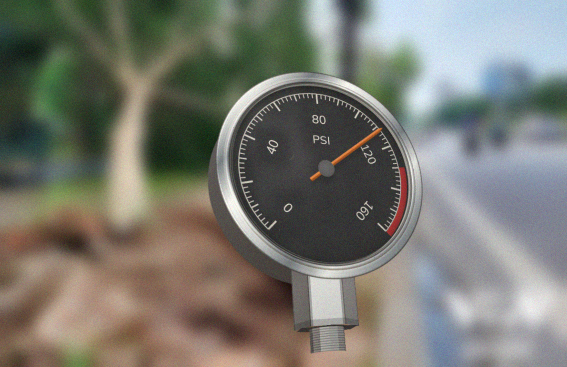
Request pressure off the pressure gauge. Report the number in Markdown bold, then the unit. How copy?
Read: **112** psi
